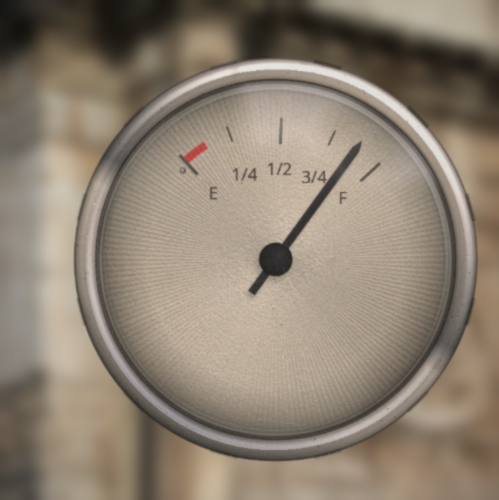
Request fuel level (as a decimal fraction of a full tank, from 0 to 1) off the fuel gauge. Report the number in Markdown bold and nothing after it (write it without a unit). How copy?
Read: **0.875**
